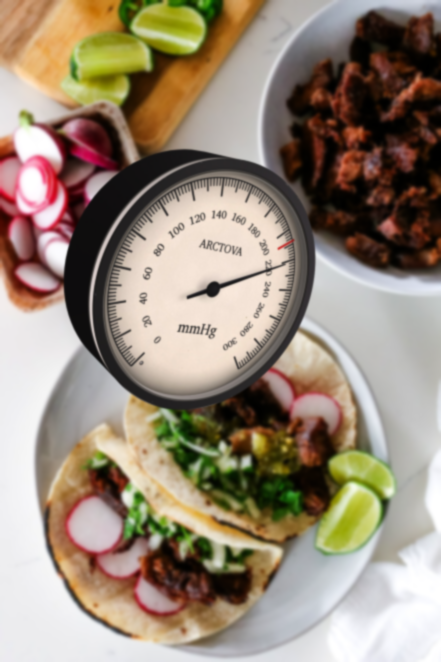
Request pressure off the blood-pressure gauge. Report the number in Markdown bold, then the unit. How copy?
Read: **220** mmHg
